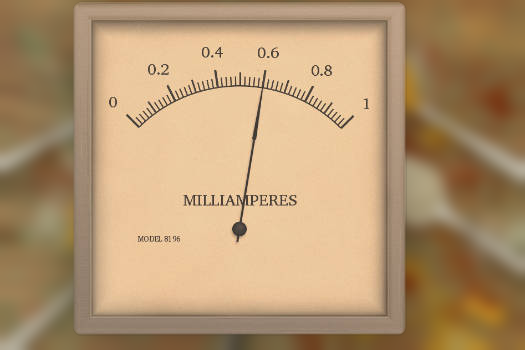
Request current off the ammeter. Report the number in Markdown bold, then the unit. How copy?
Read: **0.6** mA
